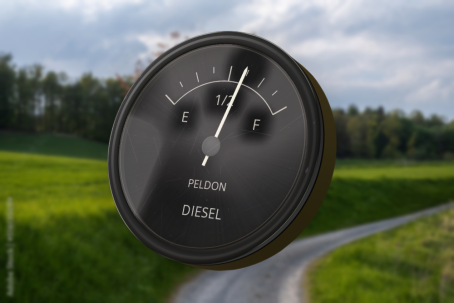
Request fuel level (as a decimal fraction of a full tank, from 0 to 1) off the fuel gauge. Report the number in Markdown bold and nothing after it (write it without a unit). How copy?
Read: **0.625**
